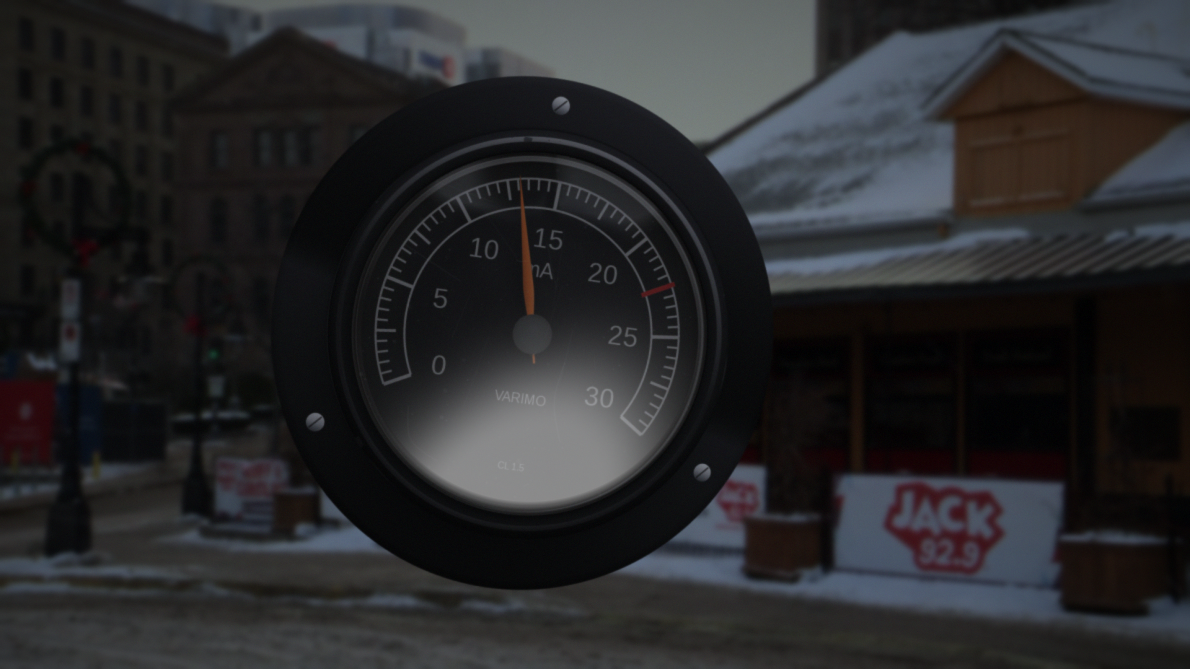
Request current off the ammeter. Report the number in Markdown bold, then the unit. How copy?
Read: **13** mA
